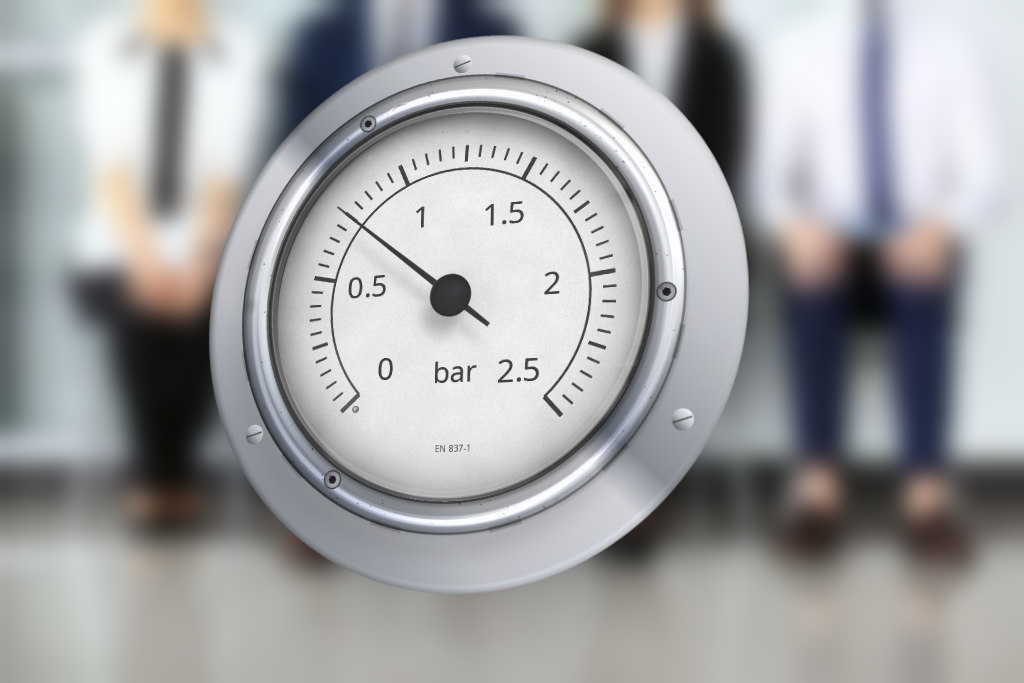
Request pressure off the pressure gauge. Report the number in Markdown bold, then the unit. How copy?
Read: **0.75** bar
